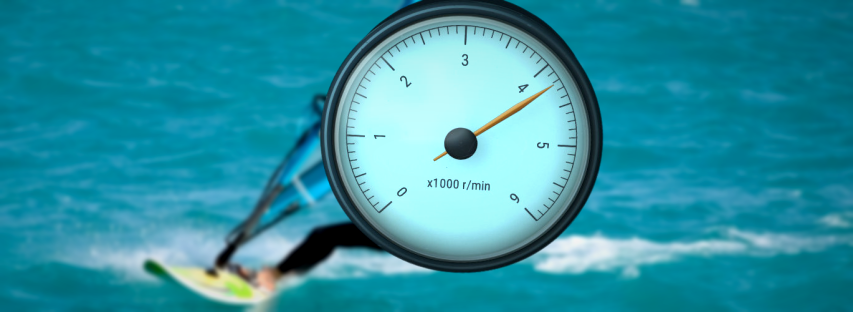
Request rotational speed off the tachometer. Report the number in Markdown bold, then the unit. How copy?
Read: **4200** rpm
